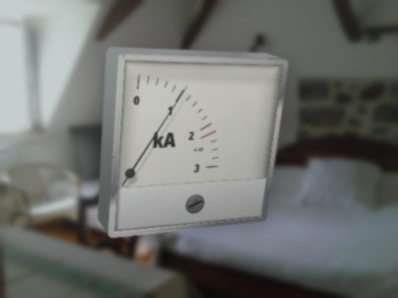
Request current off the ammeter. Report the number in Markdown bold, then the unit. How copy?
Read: **1** kA
